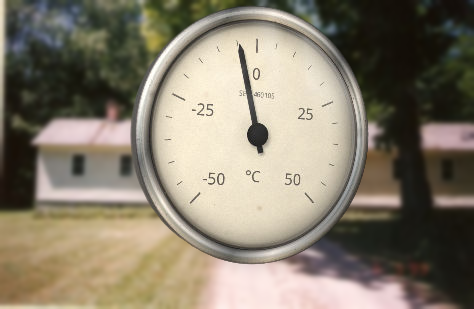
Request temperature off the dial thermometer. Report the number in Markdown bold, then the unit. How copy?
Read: **-5** °C
